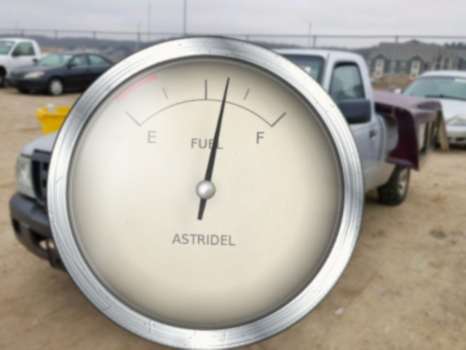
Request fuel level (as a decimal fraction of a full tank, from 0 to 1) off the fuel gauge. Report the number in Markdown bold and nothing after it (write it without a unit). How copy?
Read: **0.625**
